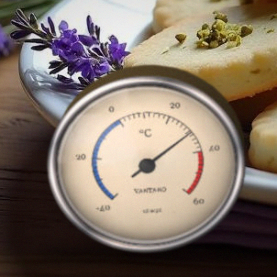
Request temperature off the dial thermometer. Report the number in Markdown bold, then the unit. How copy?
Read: **30** °C
